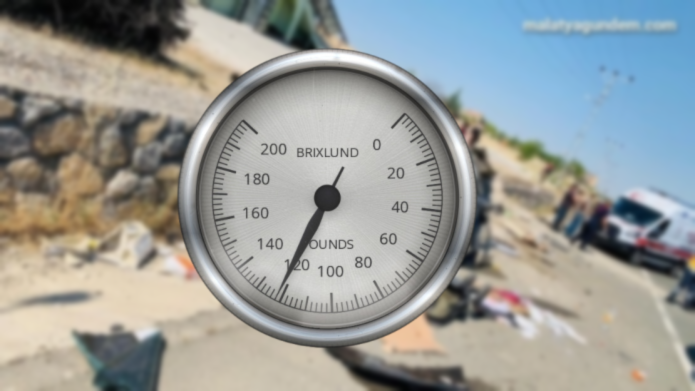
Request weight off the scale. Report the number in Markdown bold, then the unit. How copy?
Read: **122** lb
